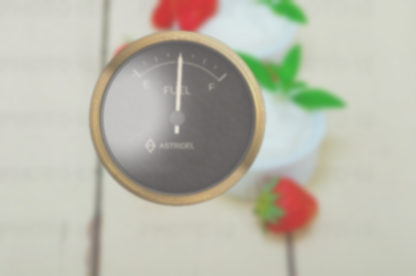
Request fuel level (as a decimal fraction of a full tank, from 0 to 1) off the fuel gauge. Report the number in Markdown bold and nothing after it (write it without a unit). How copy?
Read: **0.5**
